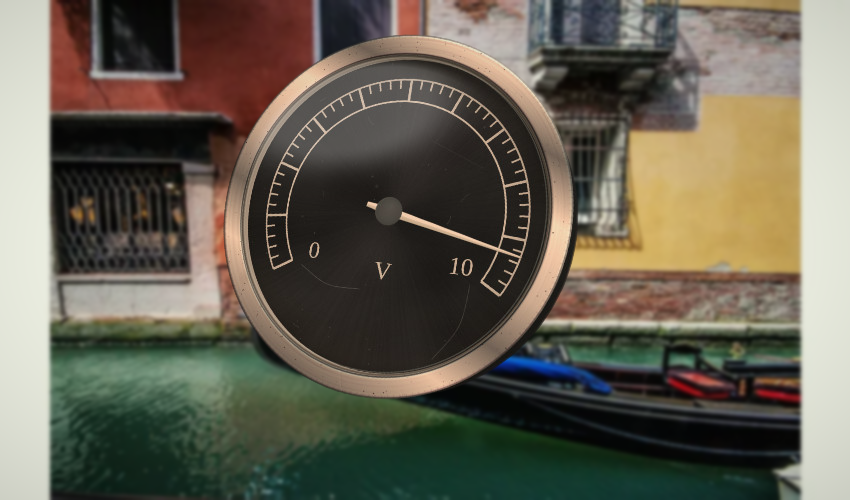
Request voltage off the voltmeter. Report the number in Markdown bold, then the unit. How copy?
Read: **9.3** V
